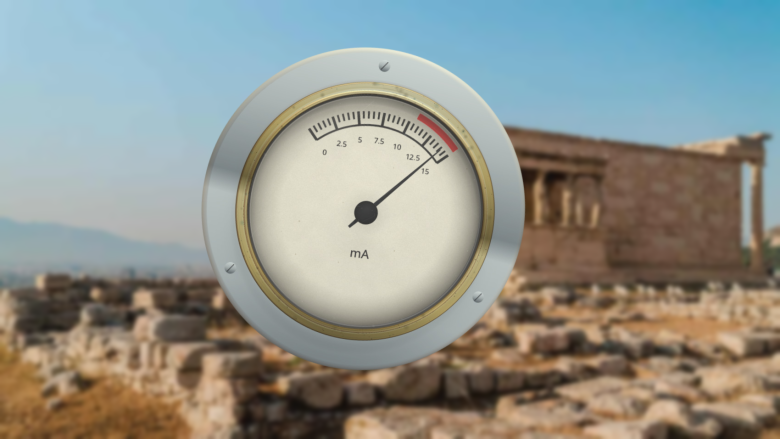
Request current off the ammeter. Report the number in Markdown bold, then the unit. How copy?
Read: **14** mA
